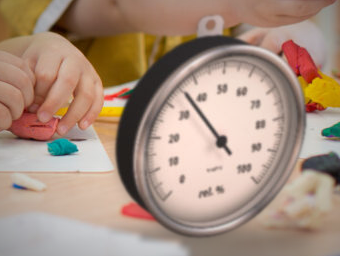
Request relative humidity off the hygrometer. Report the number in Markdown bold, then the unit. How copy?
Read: **35** %
